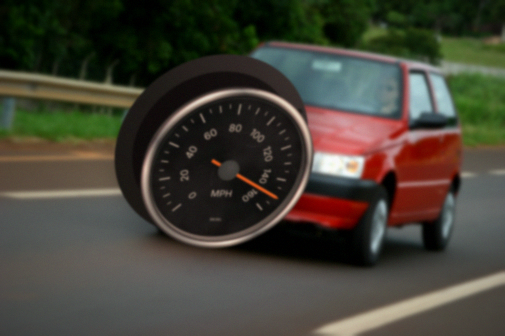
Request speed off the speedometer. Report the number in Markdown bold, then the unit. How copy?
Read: **150** mph
